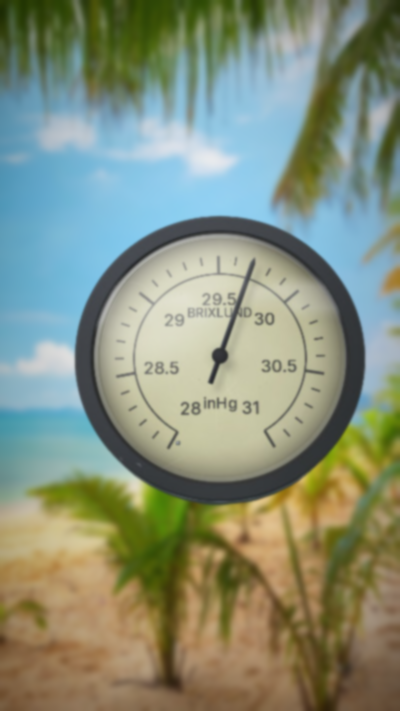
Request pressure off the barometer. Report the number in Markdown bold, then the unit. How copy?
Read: **29.7** inHg
